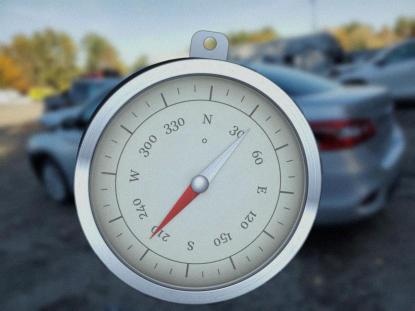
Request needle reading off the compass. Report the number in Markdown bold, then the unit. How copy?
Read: **215** °
